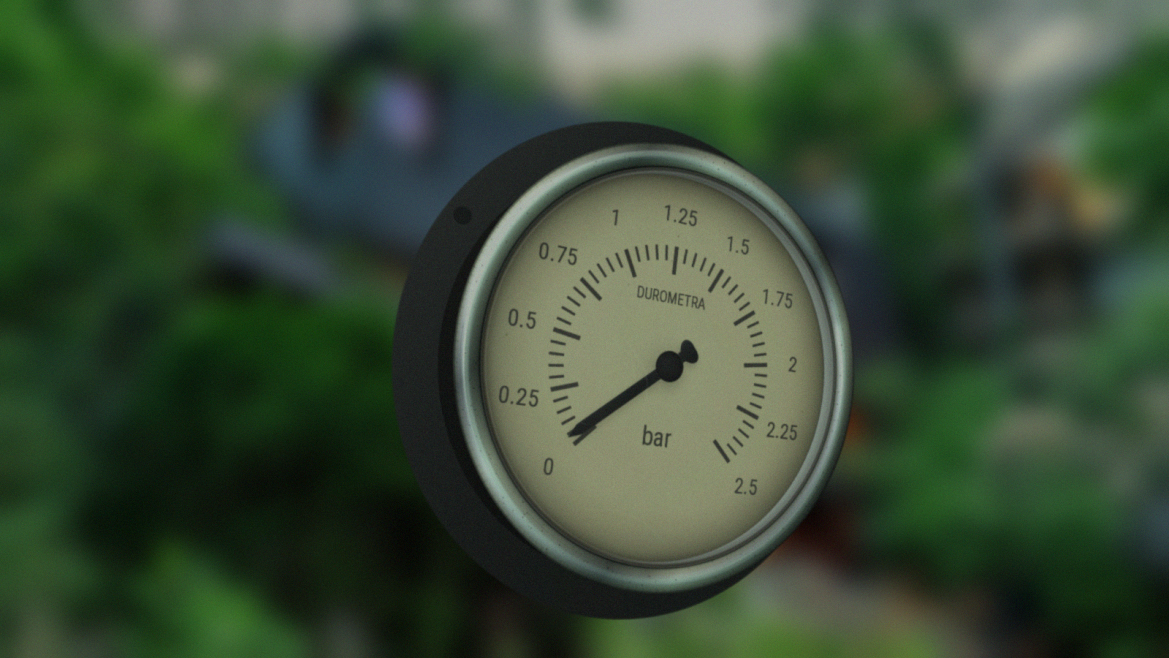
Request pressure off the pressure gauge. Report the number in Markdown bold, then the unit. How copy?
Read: **0.05** bar
